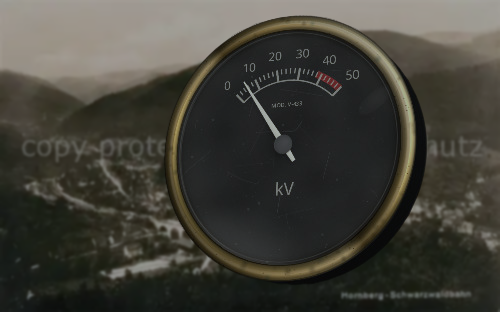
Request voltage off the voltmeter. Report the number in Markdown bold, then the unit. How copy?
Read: **6** kV
